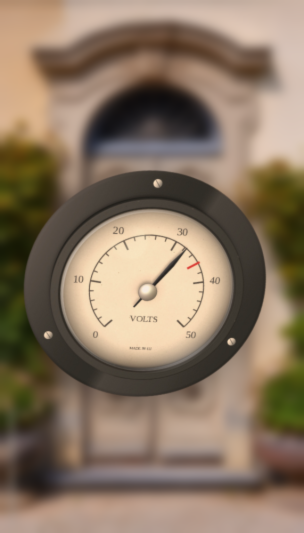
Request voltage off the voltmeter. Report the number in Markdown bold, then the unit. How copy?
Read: **32** V
